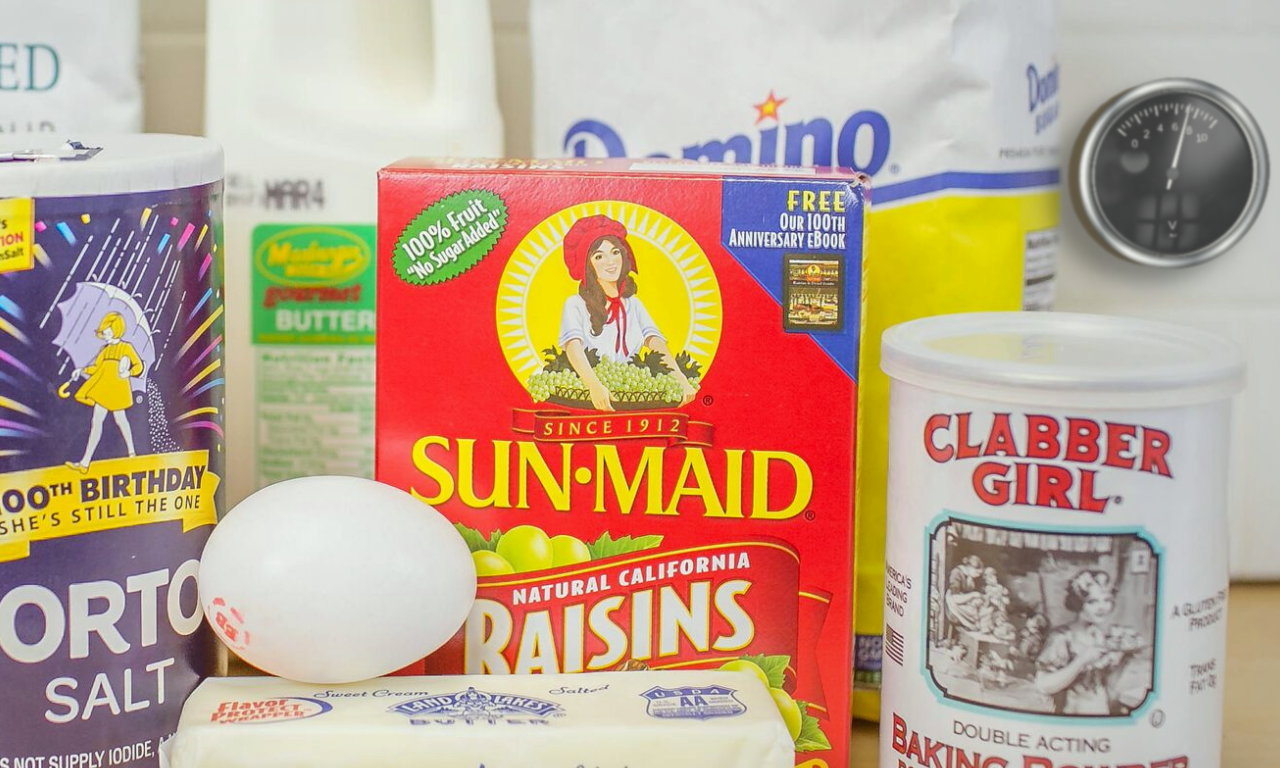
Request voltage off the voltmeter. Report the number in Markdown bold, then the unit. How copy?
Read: **7** V
